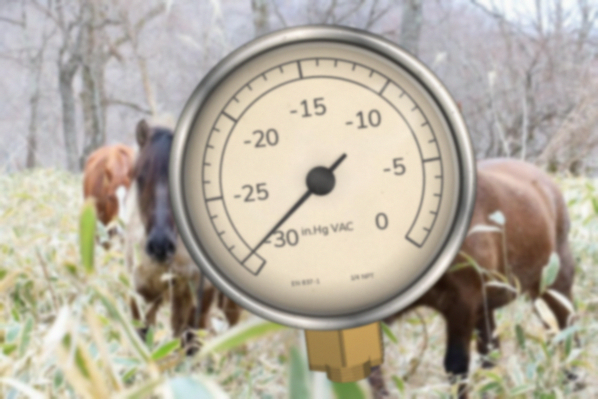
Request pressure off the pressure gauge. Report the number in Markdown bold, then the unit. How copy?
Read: **-29** inHg
